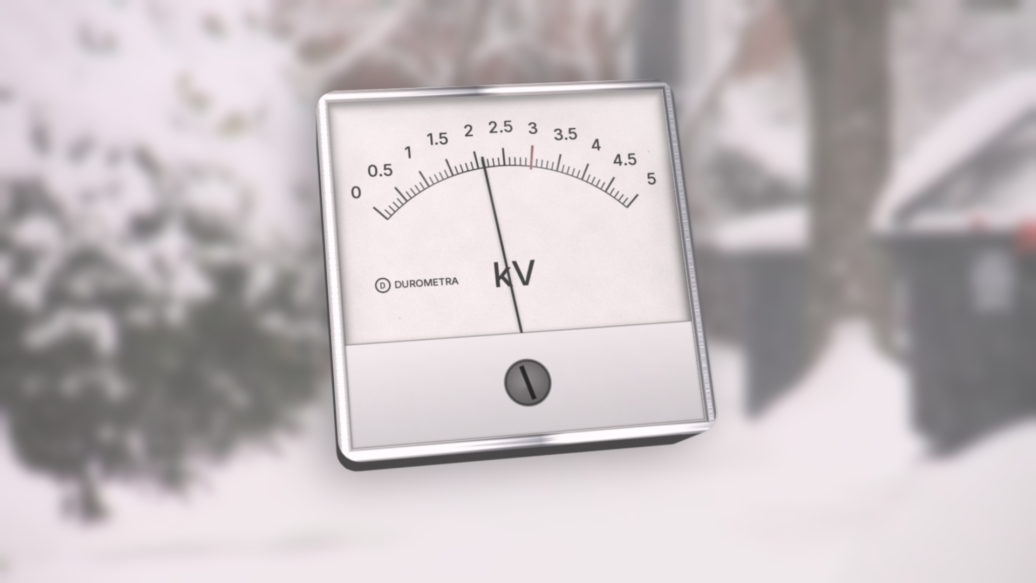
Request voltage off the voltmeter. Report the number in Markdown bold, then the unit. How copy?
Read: **2.1** kV
